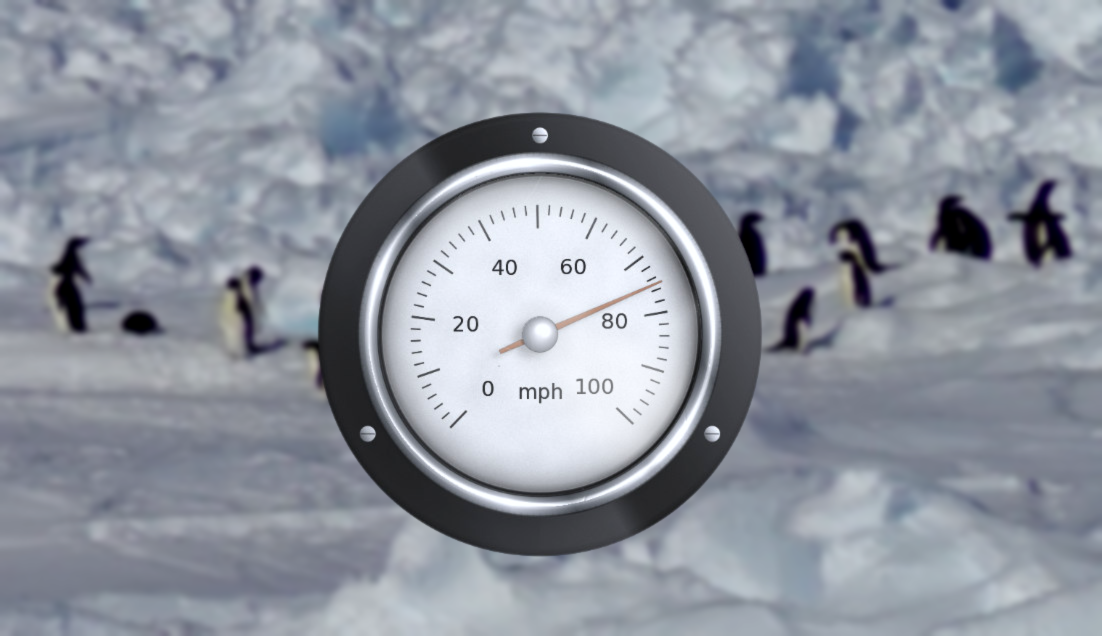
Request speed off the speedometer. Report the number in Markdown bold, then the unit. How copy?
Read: **75** mph
